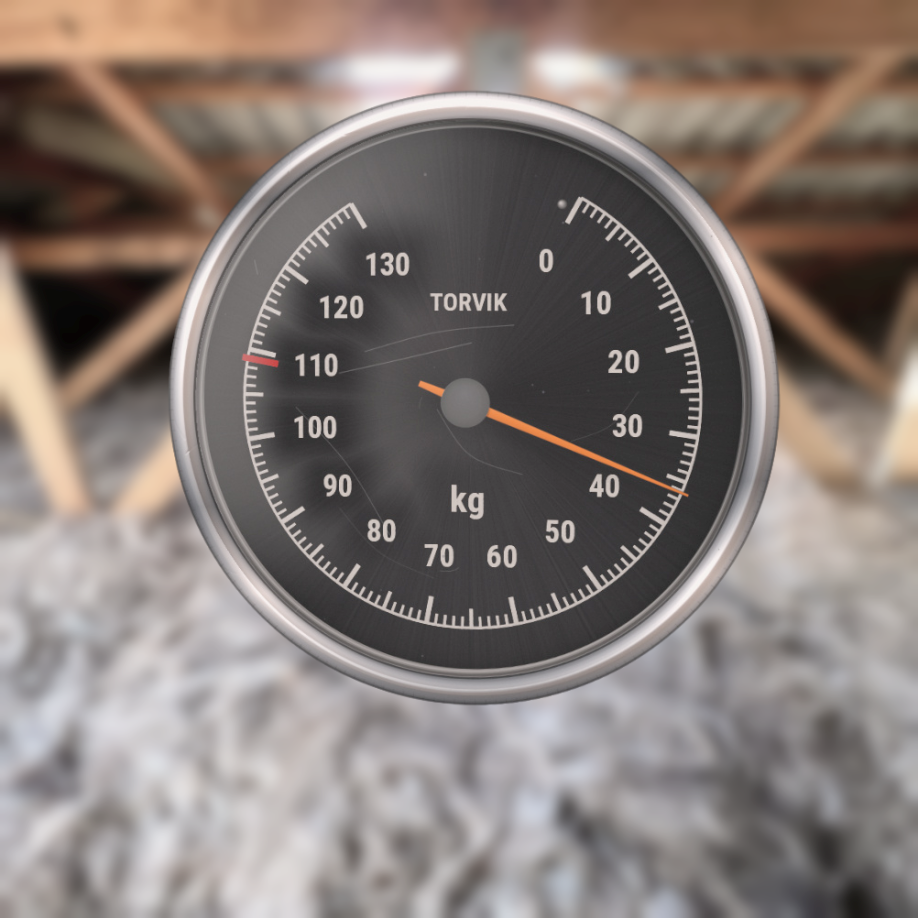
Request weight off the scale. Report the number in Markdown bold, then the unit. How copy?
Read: **36** kg
